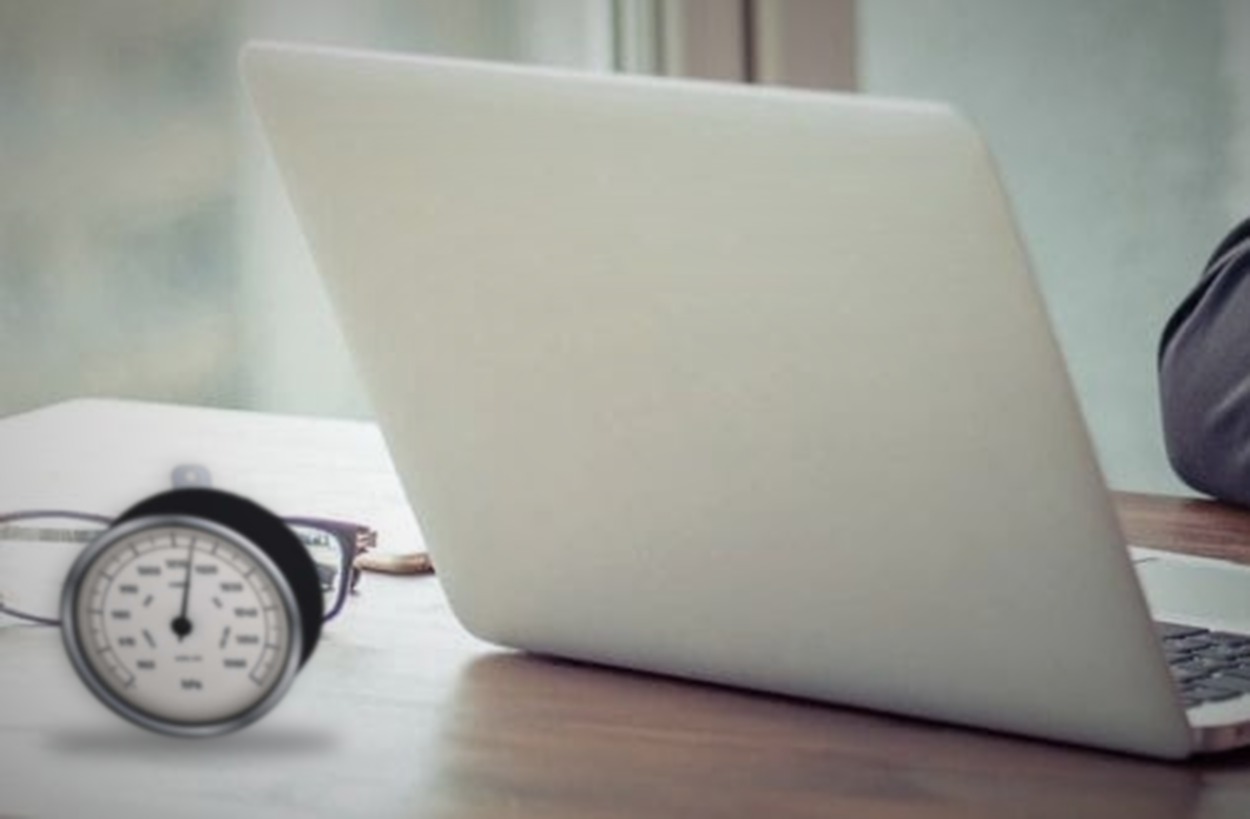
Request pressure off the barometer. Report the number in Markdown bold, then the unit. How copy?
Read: **1015** hPa
